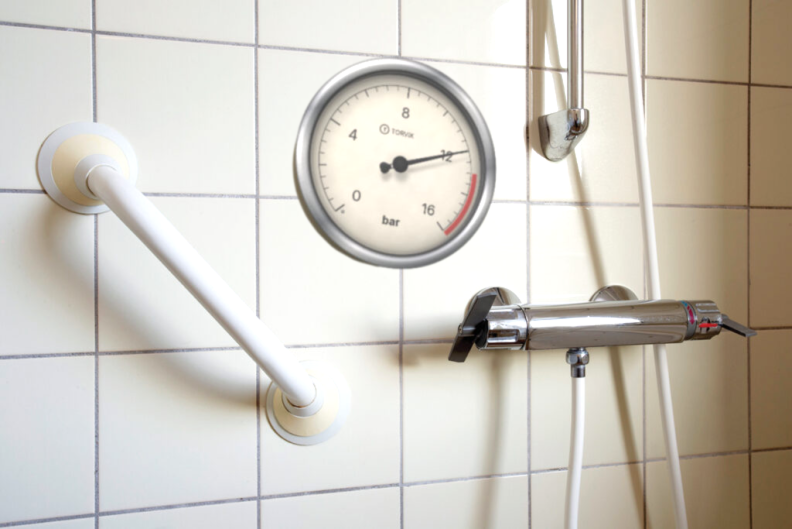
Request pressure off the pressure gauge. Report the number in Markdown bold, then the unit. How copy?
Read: **12** bar
